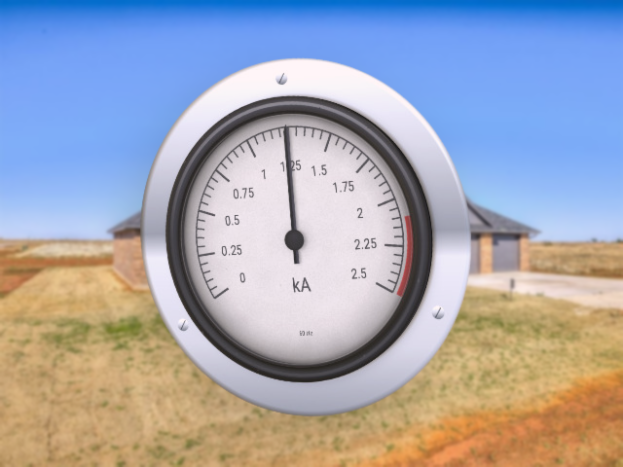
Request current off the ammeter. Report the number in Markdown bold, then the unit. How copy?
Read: **1.25** kA
